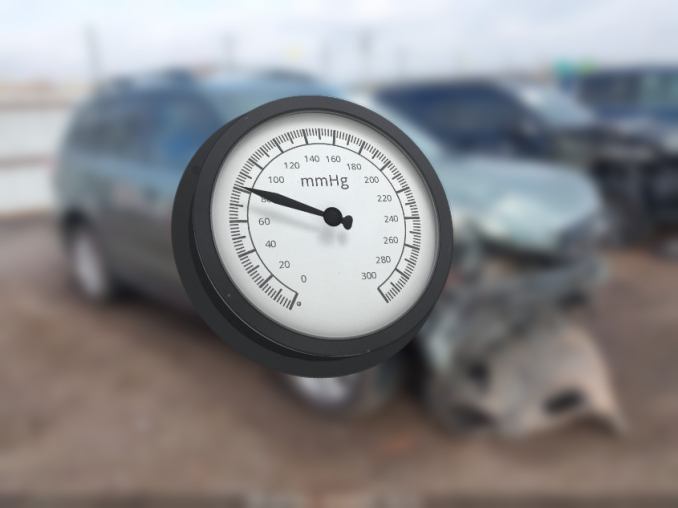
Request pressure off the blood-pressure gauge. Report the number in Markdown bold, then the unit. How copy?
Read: **80** mmHg
